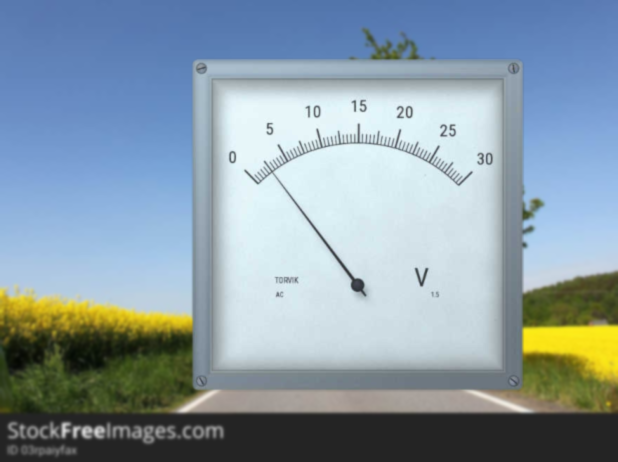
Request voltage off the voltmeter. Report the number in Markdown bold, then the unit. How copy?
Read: **2.5** V
